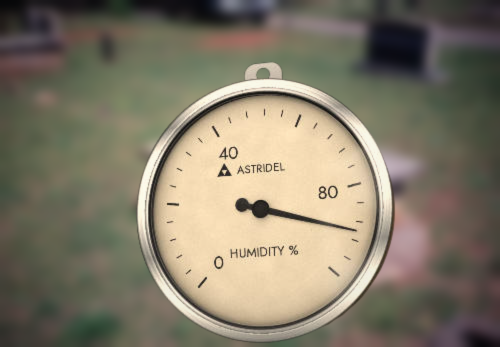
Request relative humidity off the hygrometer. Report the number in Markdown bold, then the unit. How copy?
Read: **90** %
